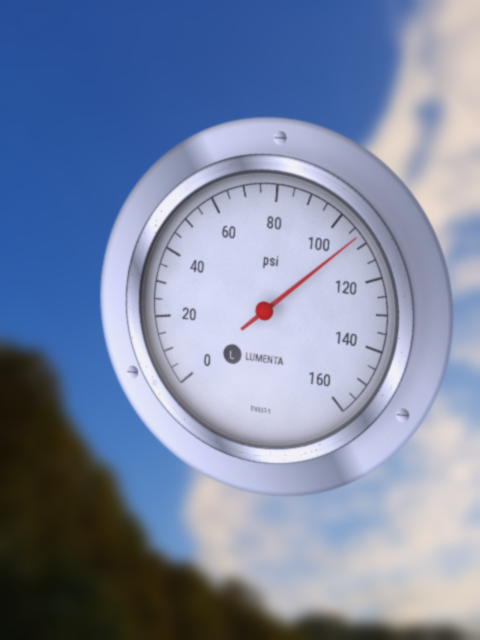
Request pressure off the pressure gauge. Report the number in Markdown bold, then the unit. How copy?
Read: **107.5** psi
